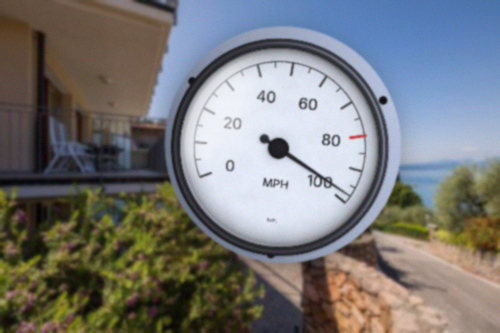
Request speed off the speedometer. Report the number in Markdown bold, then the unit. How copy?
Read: **97.5** mph
